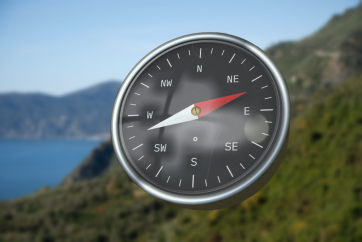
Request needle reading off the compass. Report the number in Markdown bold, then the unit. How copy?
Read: **70** °
